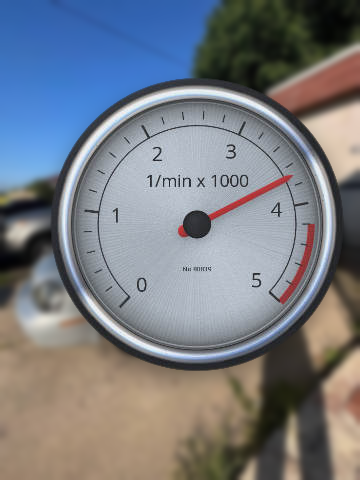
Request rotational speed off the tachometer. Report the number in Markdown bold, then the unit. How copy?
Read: **3700** rpm
